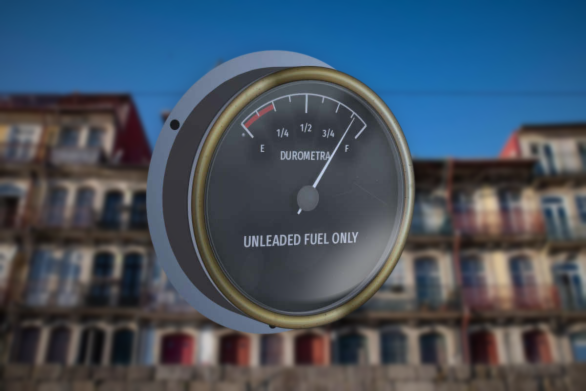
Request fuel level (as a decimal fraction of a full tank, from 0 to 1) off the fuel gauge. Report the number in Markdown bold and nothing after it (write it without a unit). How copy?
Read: **0.875**
